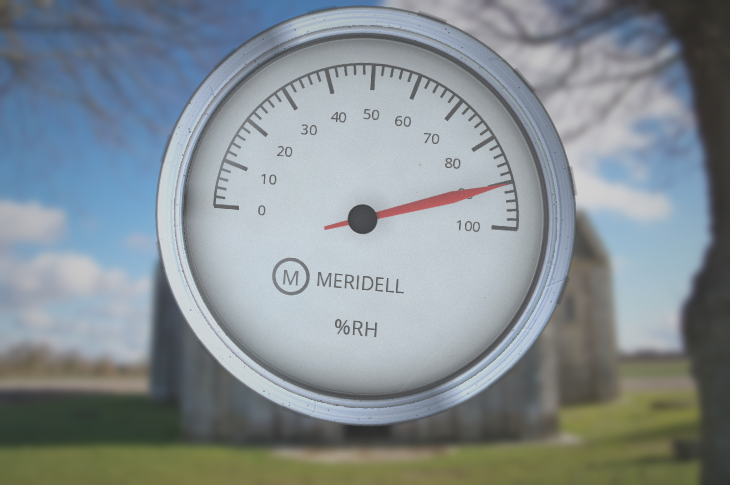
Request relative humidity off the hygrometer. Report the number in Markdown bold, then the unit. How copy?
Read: **90** %
